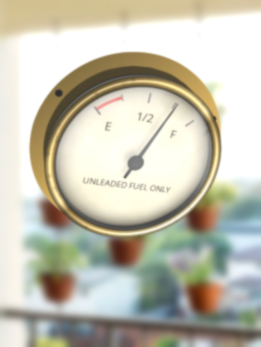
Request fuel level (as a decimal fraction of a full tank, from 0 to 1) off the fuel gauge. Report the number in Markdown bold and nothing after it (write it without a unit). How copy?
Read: **0.75**
